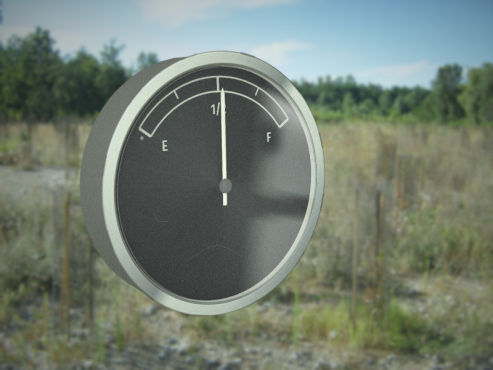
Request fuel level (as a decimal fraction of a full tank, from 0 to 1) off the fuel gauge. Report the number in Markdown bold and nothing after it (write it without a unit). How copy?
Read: **0.5**
